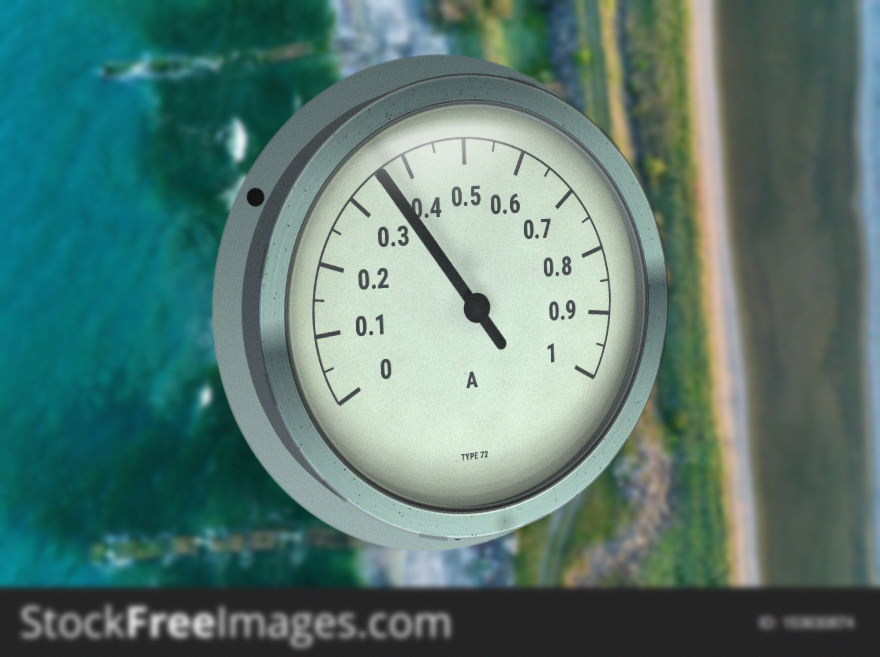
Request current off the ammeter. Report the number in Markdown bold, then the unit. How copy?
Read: **0.35** A
